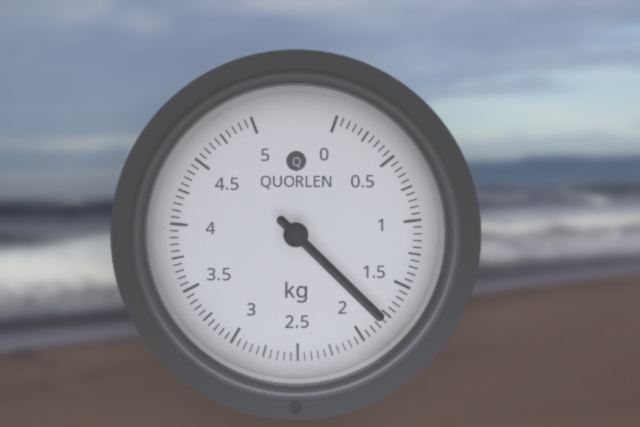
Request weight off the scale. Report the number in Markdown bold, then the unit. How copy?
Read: **1.8** kg
